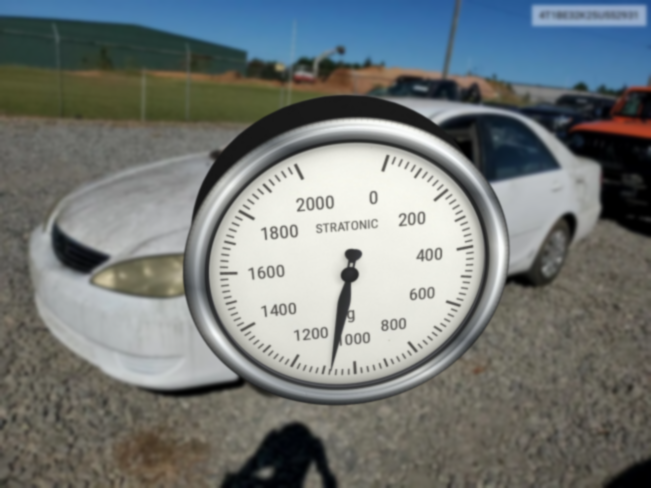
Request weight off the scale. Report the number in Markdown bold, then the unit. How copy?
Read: **1080** g
